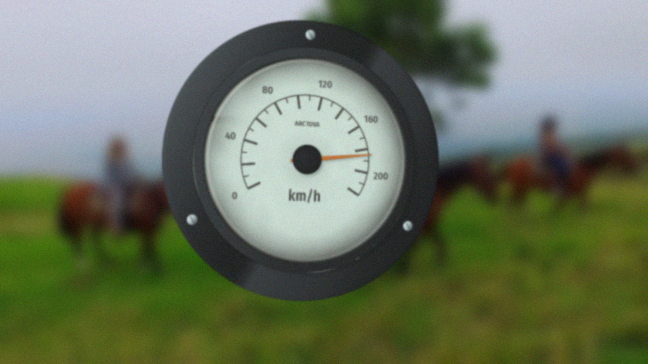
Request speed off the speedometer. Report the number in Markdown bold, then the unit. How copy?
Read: **185** km/h
